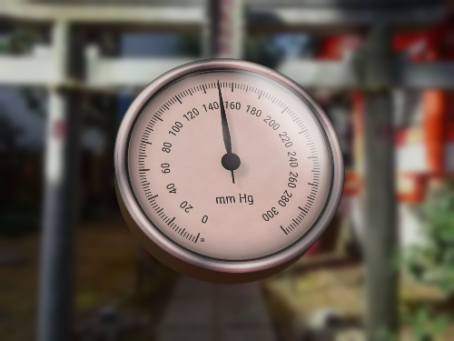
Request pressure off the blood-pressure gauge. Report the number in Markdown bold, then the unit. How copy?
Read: **150** mmHg
